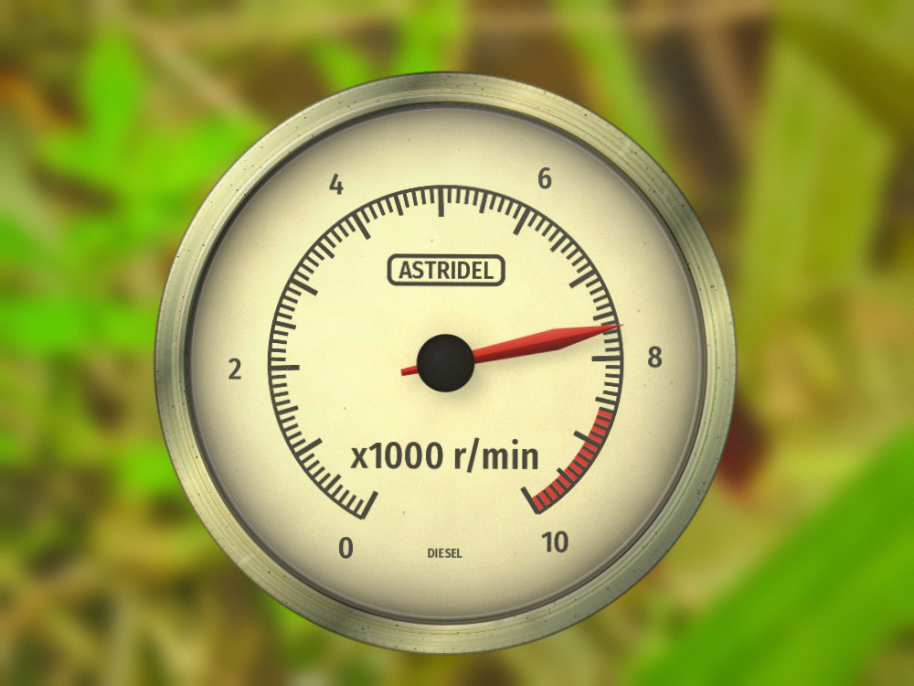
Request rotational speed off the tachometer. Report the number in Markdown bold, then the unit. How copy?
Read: **7650** rpm
